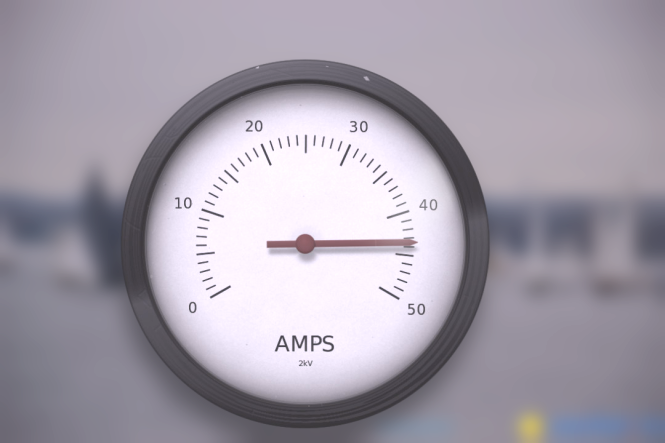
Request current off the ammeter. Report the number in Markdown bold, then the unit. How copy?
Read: **43.5** A
